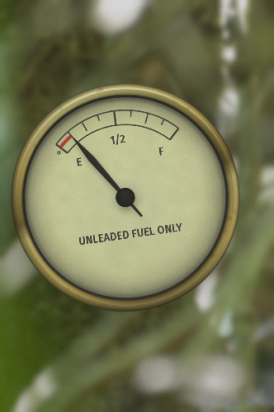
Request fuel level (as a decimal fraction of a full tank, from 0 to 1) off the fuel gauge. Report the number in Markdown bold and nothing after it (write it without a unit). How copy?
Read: **0.125**
